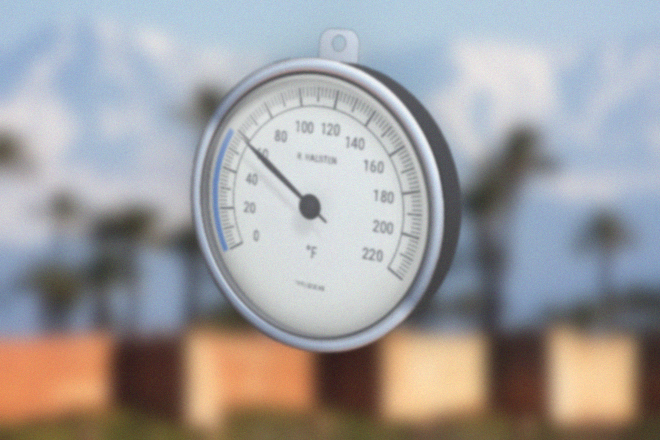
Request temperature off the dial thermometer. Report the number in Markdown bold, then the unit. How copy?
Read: **60** °F
